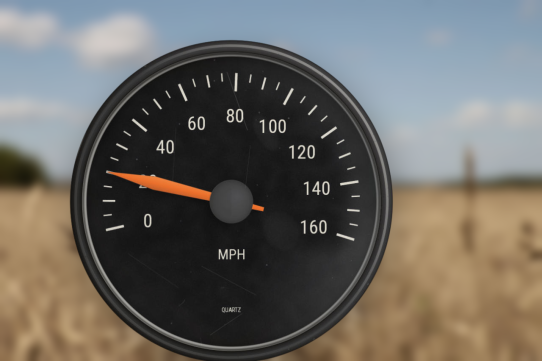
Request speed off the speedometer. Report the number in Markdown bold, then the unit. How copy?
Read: **20** mph
